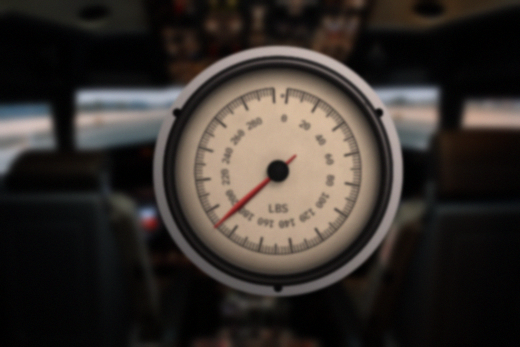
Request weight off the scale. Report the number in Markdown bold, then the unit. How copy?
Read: **190** lb
